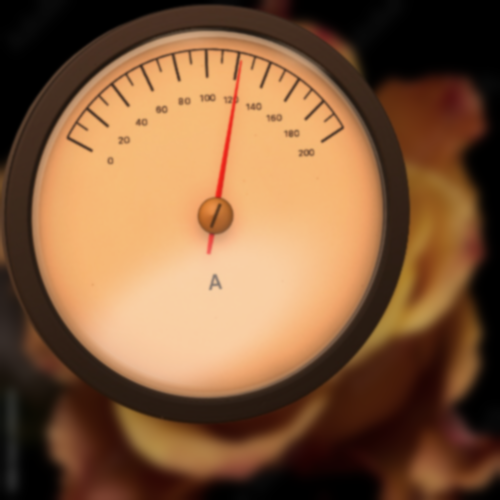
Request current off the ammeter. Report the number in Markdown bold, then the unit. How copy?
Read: **120** A
